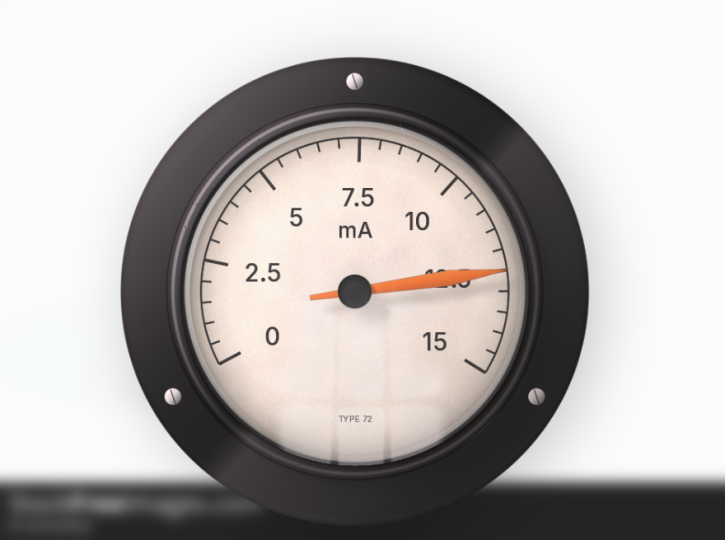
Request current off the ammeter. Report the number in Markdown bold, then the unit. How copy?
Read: **12.5** mA
